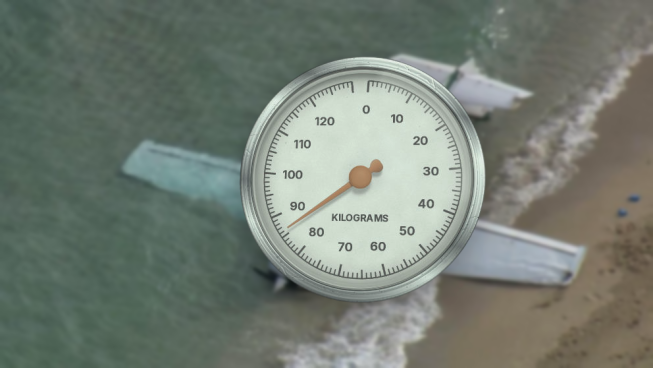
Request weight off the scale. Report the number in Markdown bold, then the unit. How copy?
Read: **86** kg
